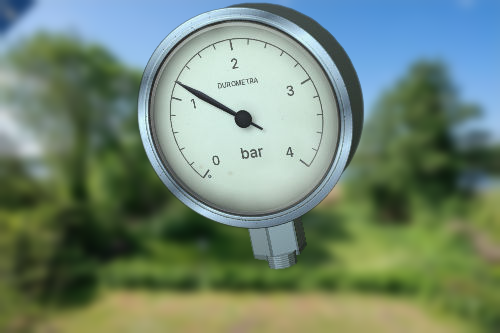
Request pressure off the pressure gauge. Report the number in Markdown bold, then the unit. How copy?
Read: **1.2** bar
